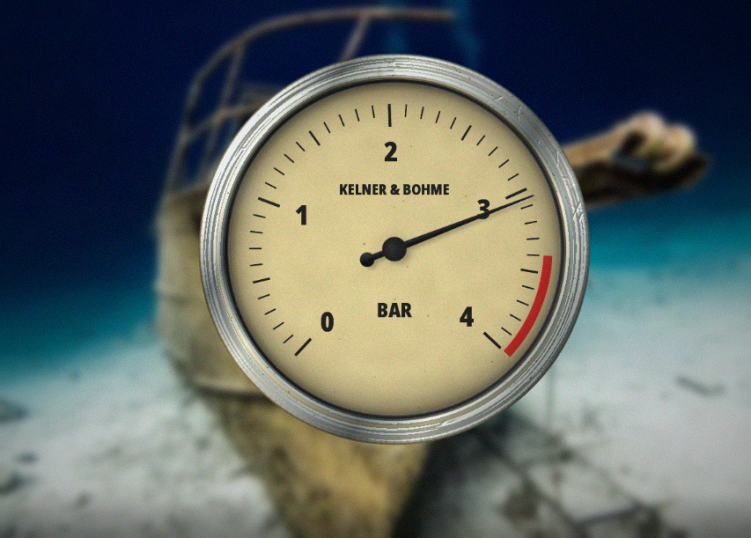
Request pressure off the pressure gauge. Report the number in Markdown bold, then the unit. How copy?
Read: **3.05** bar
